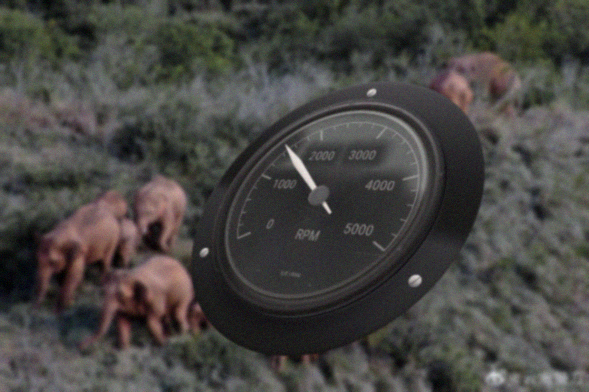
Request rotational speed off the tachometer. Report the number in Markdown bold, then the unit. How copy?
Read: **1500** rpm
